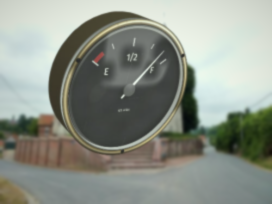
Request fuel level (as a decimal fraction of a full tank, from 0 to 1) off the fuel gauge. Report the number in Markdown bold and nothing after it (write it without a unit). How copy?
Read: **0.875**
